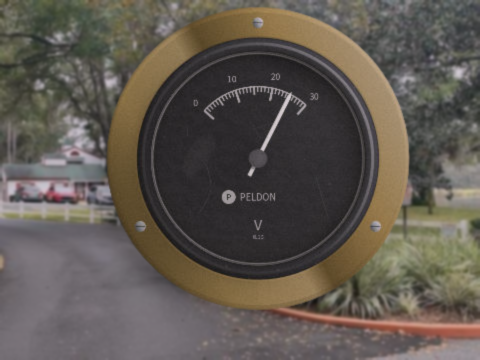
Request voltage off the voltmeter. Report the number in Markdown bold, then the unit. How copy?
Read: **25** V
